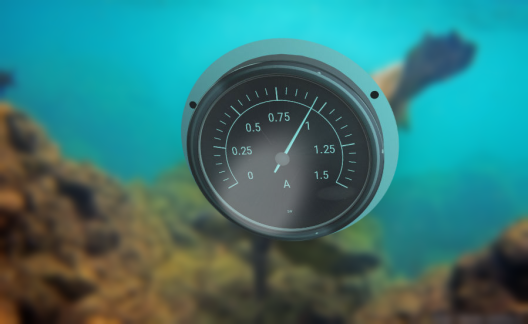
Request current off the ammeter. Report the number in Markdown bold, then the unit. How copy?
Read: **0.95** A
